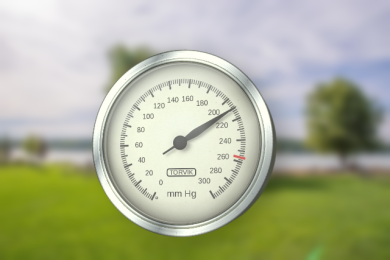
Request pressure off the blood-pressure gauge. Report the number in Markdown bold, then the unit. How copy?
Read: **210** mmHg
